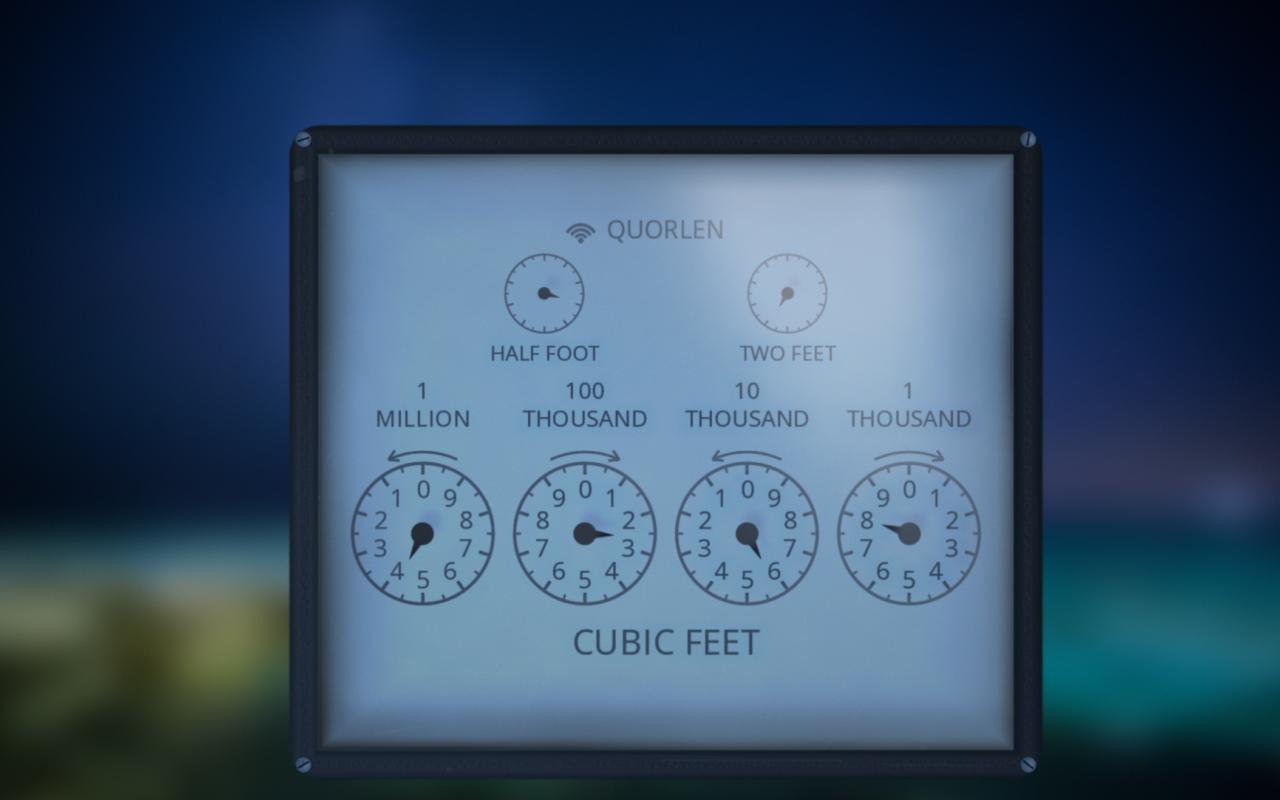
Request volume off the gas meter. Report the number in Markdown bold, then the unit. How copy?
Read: **425800** ft³
